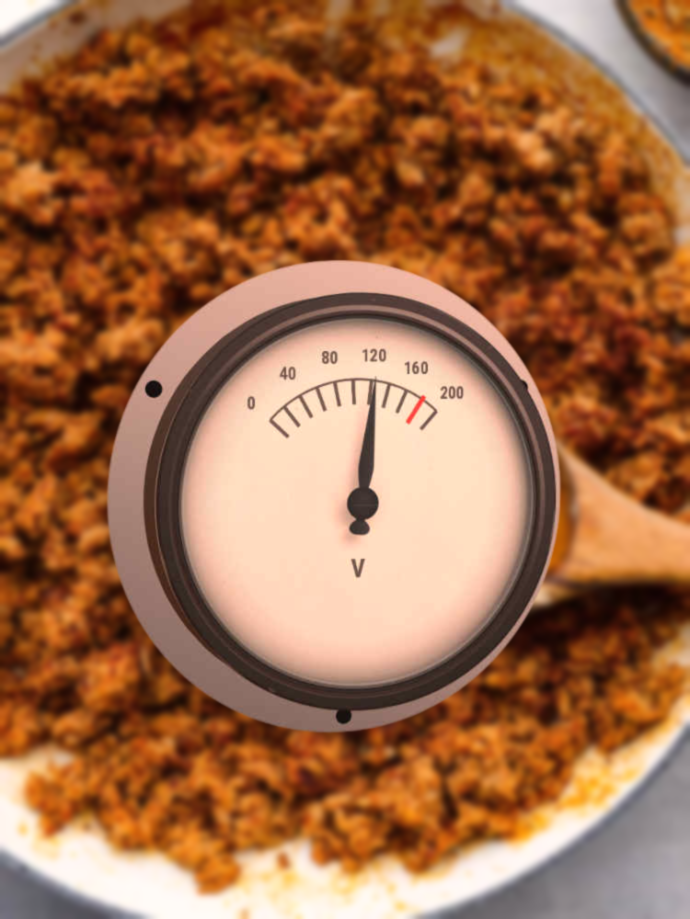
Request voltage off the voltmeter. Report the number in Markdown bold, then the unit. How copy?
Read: **120** V
